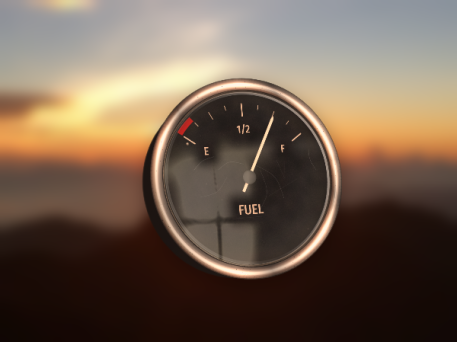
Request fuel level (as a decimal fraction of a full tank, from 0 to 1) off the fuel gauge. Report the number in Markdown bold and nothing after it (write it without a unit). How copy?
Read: **0.75**
